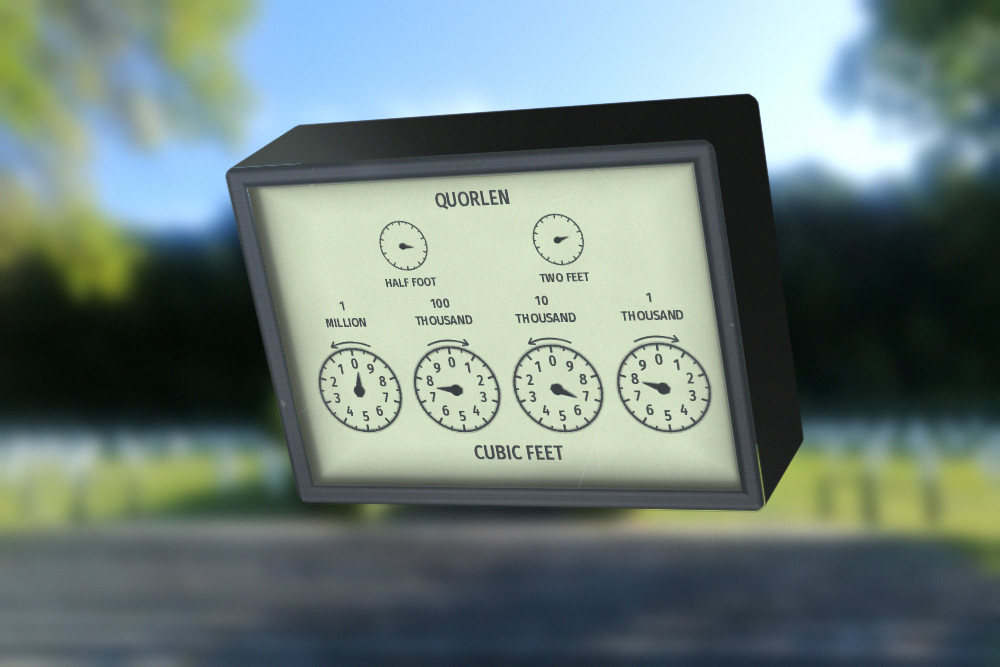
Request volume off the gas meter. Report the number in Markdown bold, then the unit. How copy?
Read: **976800** ft³
